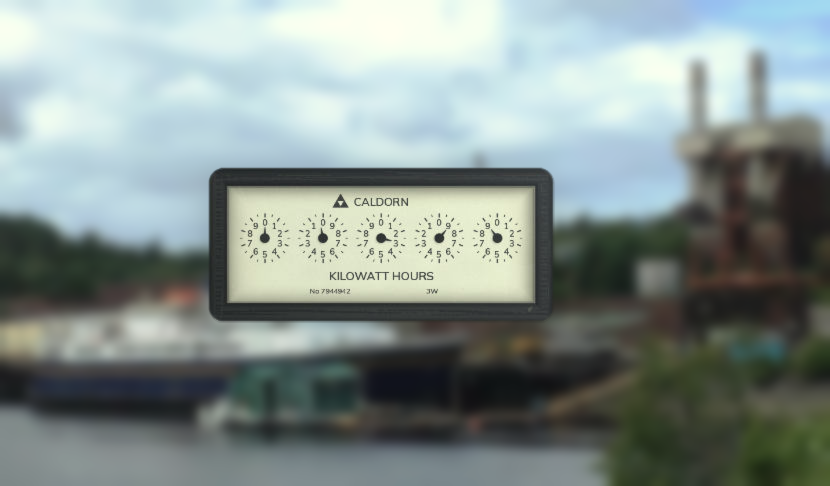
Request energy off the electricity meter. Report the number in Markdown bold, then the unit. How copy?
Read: **289** kWh
